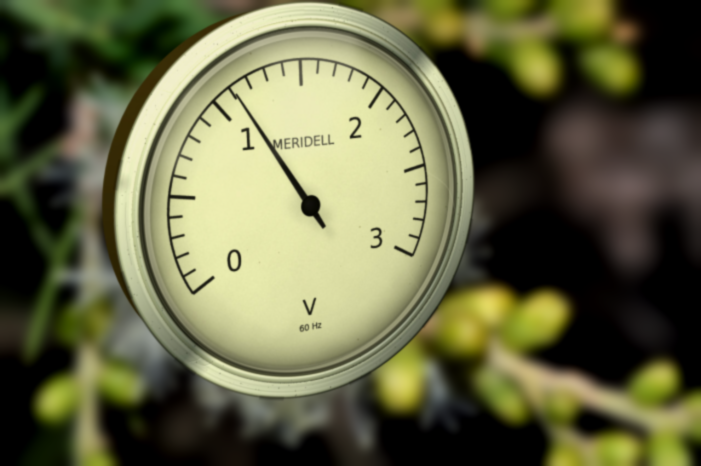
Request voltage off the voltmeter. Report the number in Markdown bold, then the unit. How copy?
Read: **1.1** V
